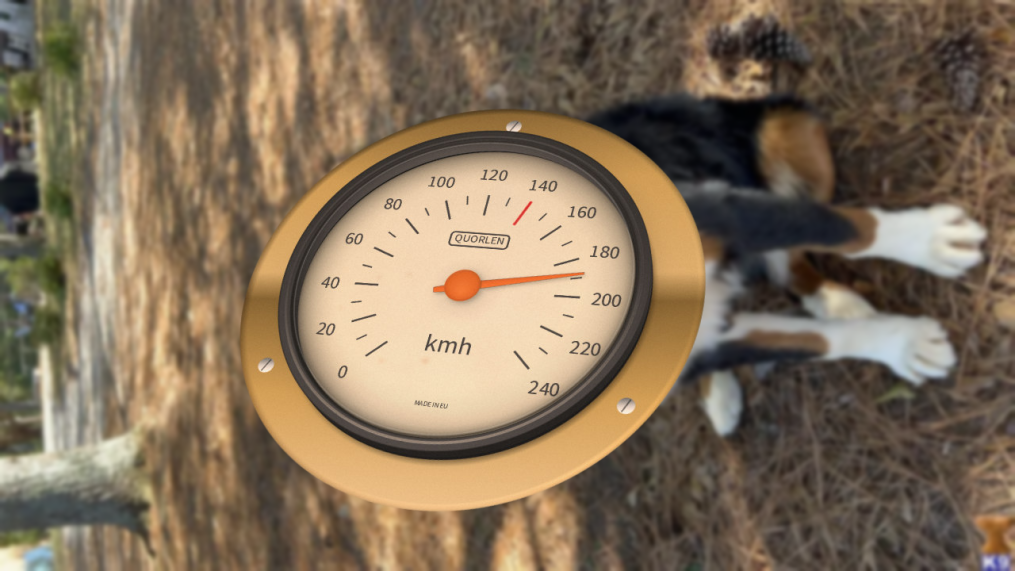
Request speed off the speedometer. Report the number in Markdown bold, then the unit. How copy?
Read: **190** km/h
